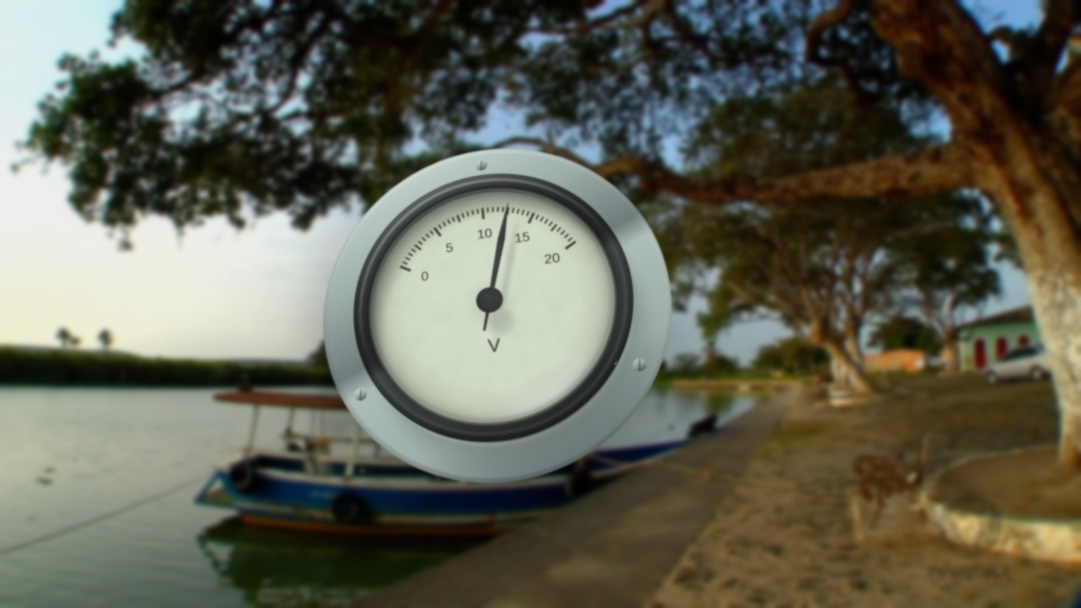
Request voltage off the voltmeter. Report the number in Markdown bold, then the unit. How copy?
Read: **12.5** V
